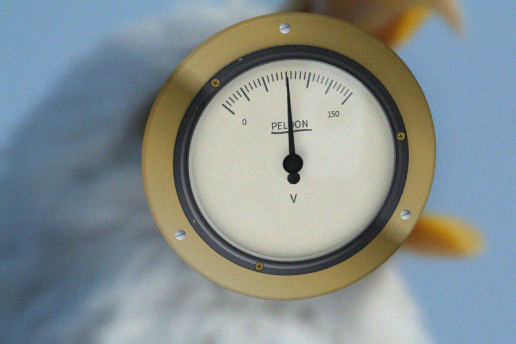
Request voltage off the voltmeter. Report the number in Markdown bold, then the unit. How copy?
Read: **75** V
